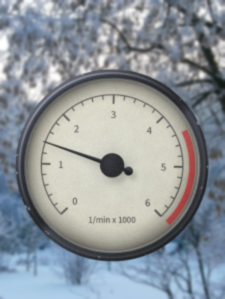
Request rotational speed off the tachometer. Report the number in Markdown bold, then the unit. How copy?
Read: **1400** rpm
